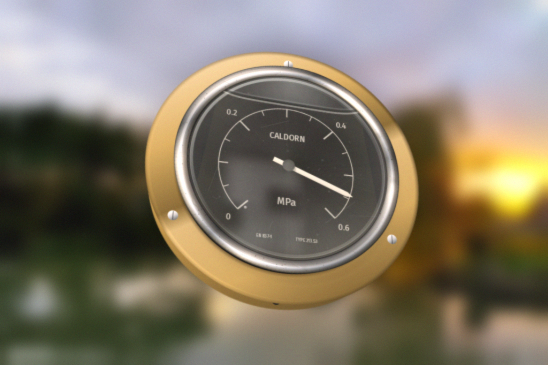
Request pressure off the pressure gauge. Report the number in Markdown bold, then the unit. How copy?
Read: **0.55** MPa
